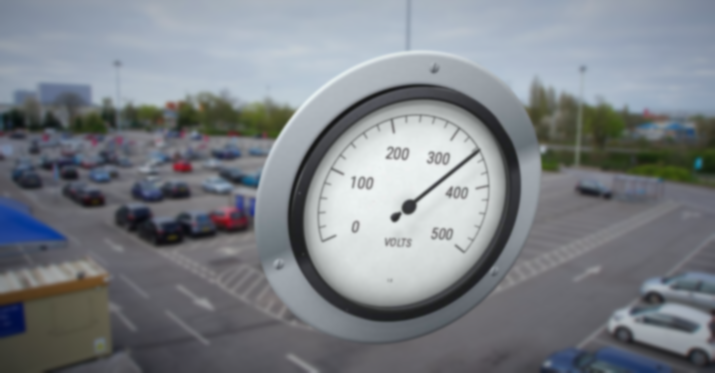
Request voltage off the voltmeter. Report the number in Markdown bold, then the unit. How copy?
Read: **340** V
